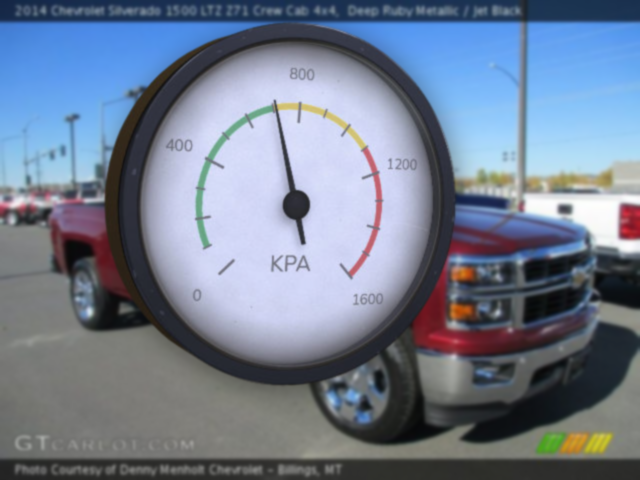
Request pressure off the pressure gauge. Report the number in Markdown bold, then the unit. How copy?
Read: **700** kPa
